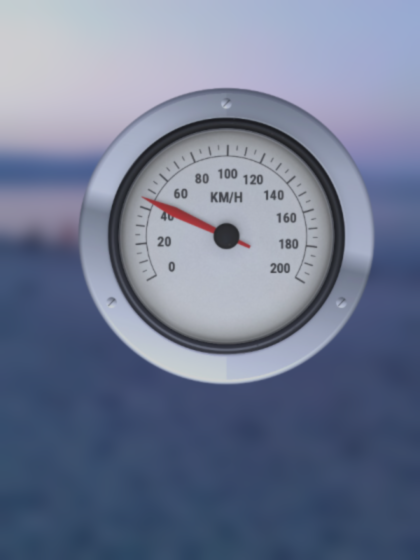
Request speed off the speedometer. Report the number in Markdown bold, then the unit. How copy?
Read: **45** km/h
